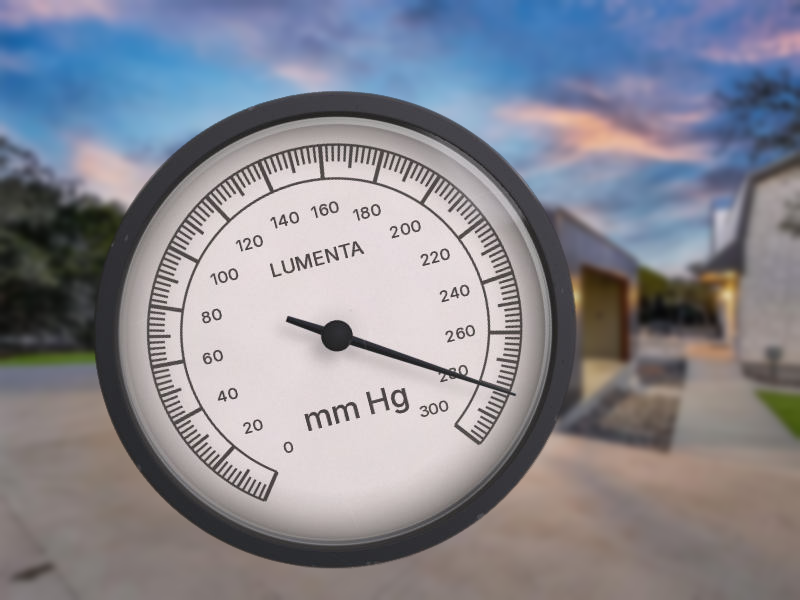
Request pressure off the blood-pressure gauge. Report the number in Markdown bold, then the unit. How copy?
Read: **280** mmHg
